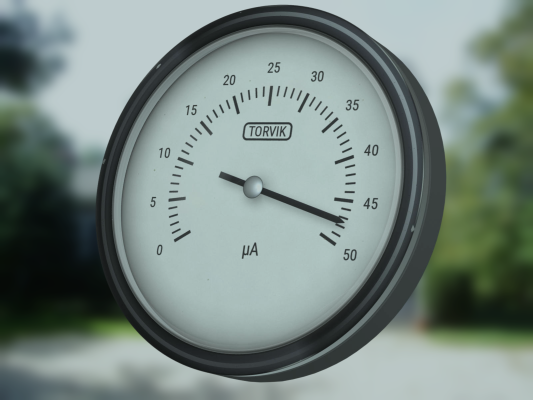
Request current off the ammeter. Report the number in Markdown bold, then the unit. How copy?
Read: **47.5** µA
